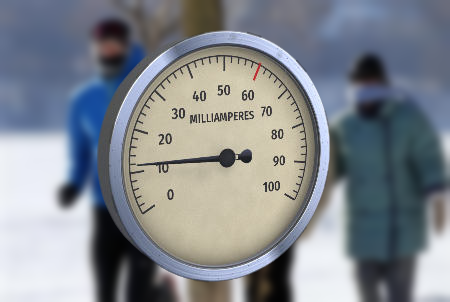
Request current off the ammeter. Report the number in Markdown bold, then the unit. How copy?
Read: **12** mA
